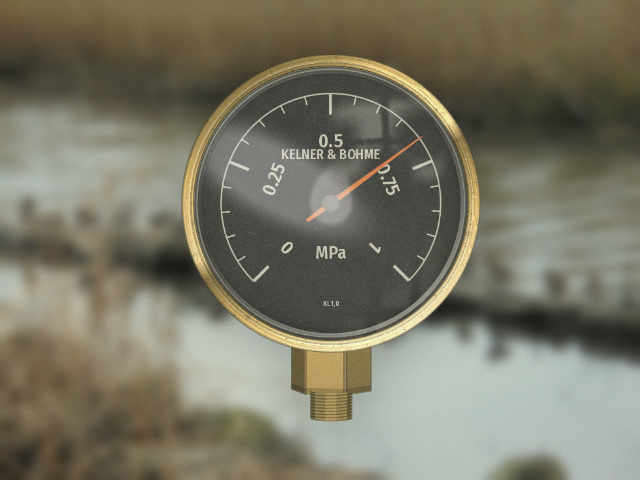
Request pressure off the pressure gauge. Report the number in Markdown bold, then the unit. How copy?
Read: **0.7** MPa
